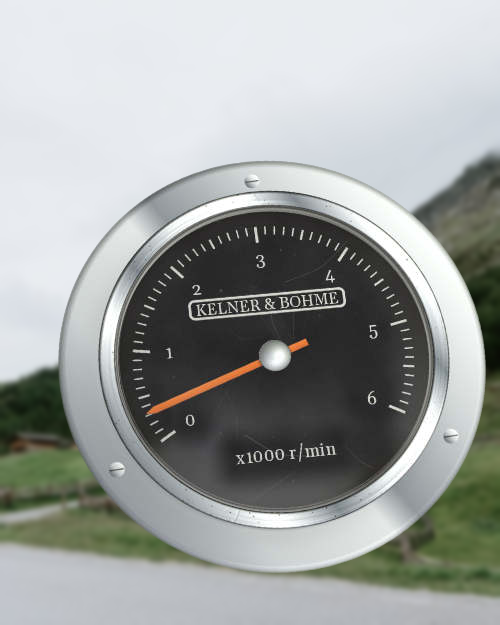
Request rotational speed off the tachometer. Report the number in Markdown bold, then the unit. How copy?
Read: **300** rpm
